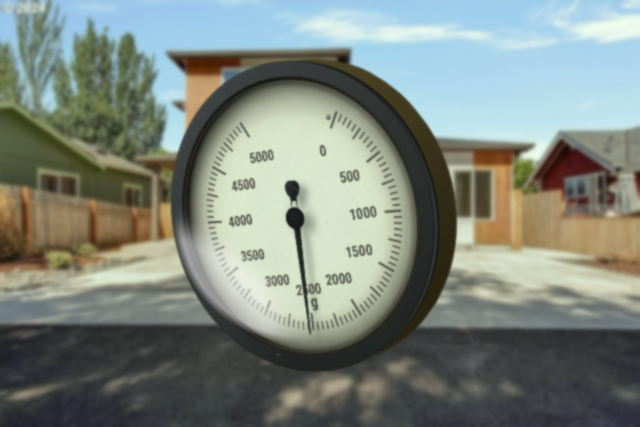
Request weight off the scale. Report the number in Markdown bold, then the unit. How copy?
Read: **2500** g
